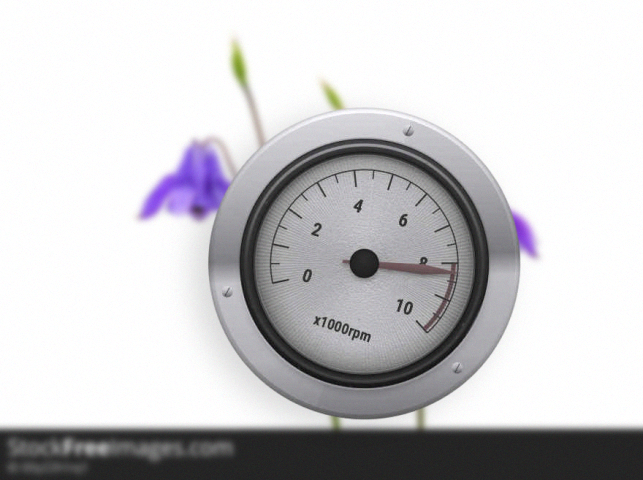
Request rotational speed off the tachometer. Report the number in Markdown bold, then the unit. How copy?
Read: **8250** rpm
